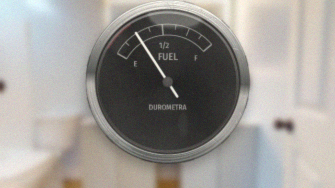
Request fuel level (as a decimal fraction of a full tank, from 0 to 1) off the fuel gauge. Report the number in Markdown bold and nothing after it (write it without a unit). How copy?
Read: **0.25**
